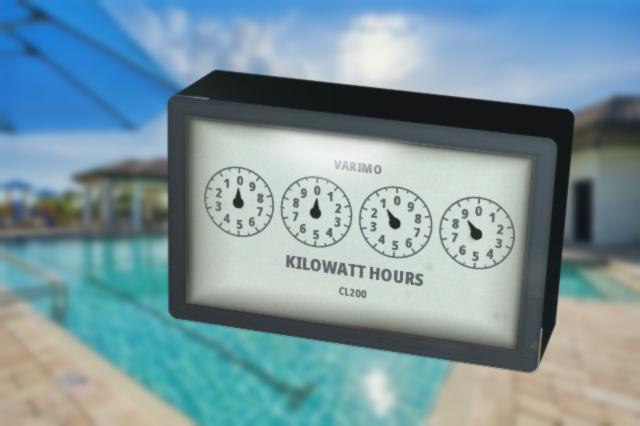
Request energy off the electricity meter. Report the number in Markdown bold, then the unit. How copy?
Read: **9** kWh
